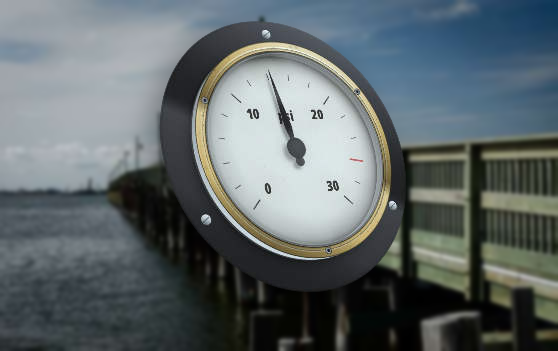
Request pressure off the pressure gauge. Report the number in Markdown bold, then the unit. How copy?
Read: **14** psi
